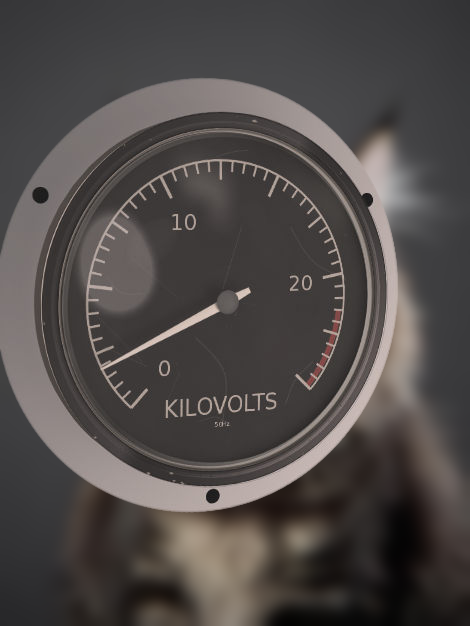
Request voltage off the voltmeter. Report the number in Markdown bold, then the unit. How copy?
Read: **2** kV
